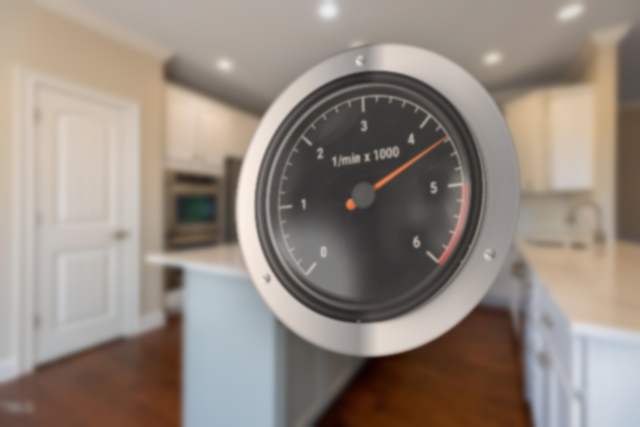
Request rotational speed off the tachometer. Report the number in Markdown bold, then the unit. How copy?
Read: **4400** rpm
